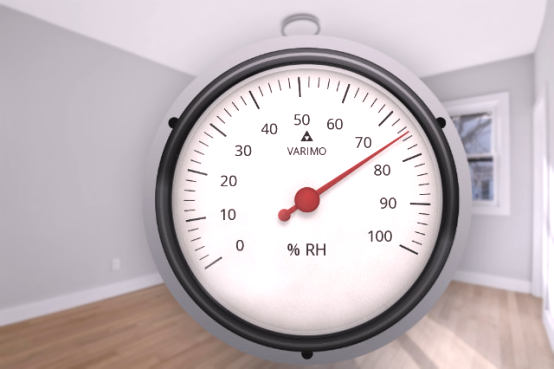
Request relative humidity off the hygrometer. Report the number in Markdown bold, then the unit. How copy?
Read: **75** %
